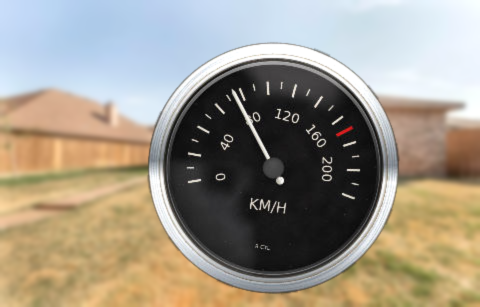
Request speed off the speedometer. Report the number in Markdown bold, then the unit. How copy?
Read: **75** km/h
